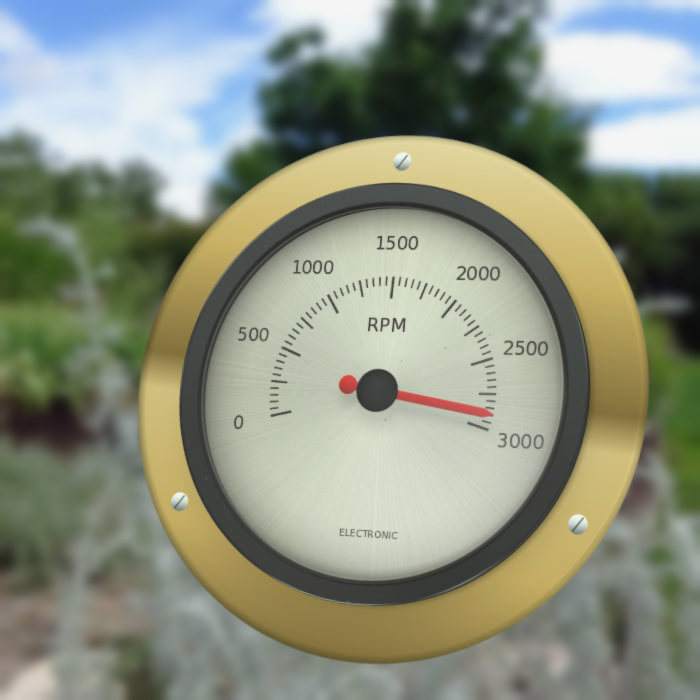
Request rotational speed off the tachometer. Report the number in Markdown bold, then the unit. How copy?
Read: **2900** rpm
